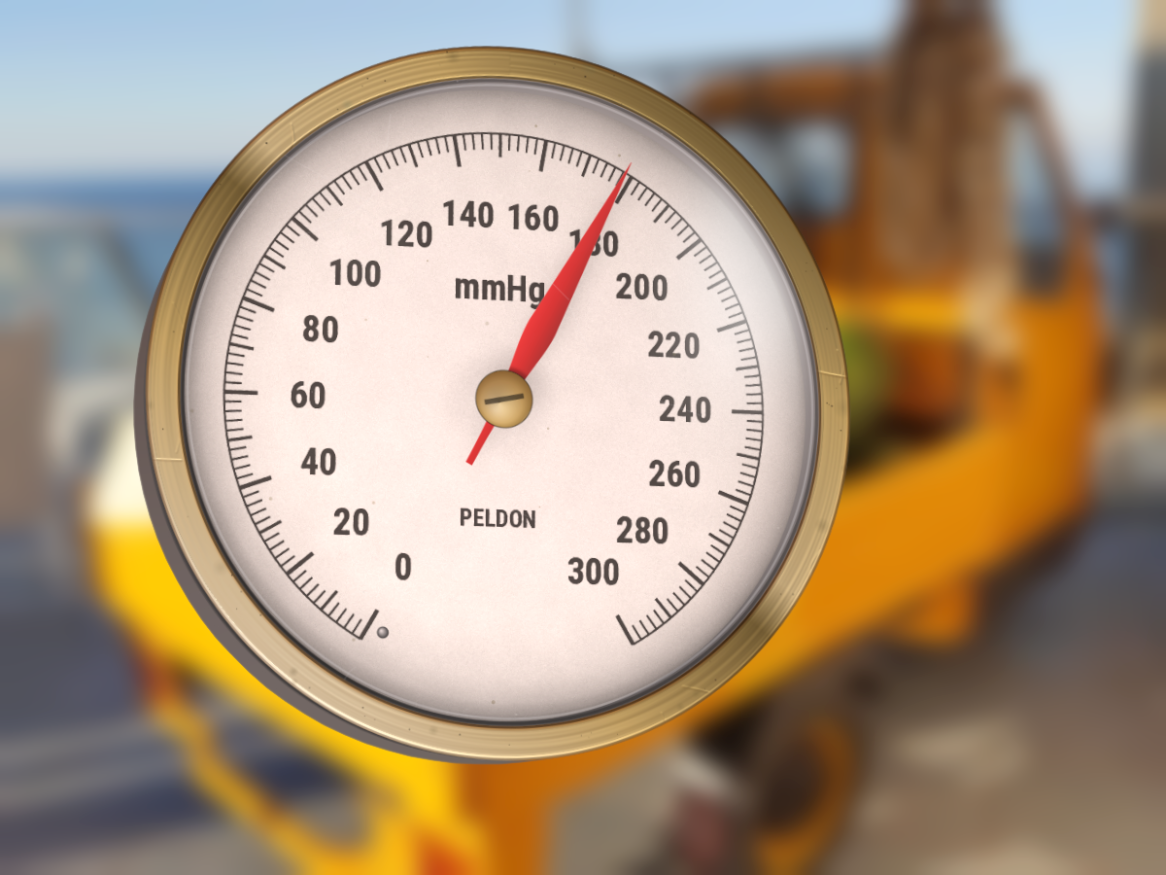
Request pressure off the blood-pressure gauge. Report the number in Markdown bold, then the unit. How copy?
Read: **178** mmHg
